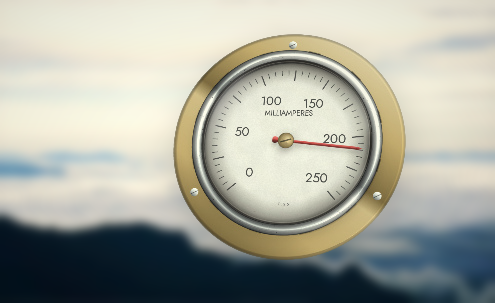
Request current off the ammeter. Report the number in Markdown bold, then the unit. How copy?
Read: **210** mA
